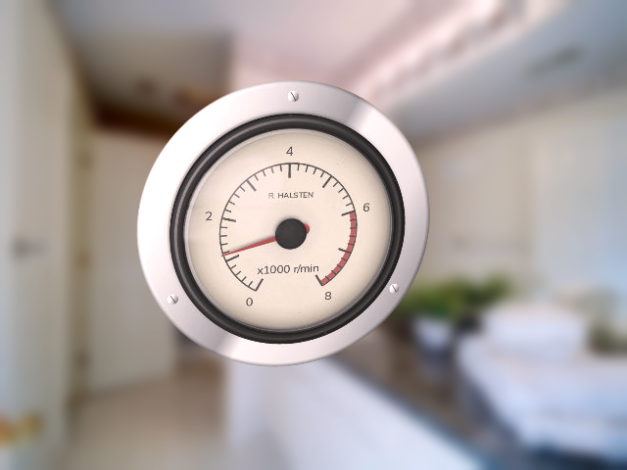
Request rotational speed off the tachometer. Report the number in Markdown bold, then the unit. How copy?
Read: **1200** rpm
